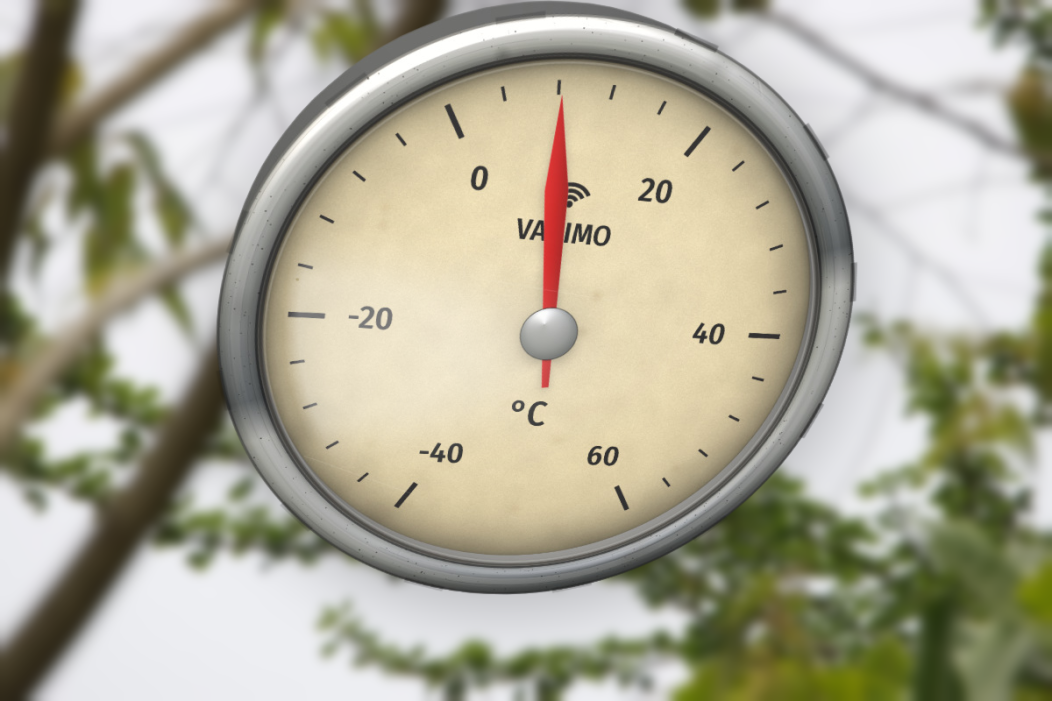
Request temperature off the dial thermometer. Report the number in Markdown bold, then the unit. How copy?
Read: **8** °C
